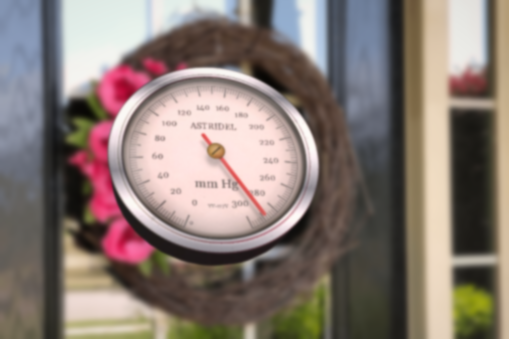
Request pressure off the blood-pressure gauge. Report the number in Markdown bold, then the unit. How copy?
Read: **290** mmHg
